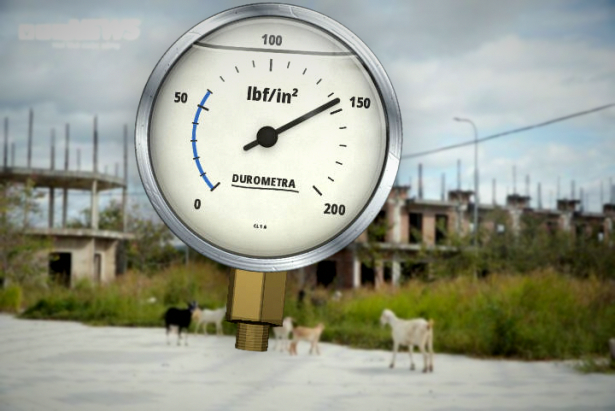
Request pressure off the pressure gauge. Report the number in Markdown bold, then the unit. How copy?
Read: **145** psi
